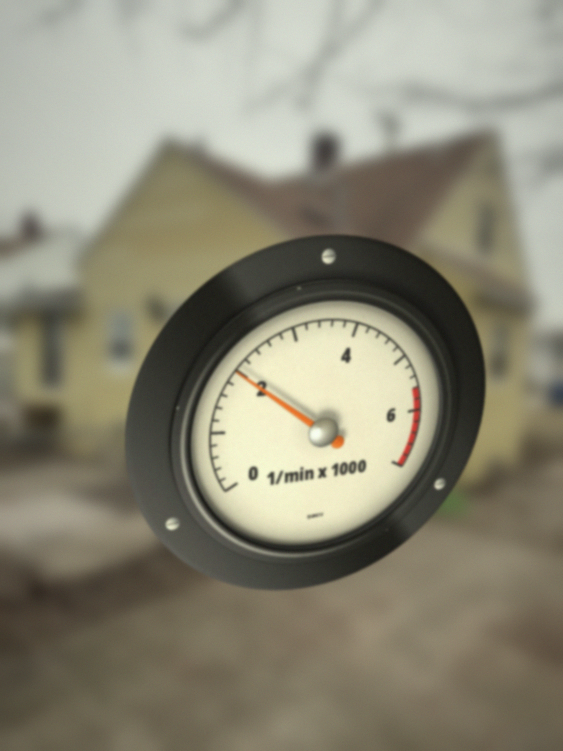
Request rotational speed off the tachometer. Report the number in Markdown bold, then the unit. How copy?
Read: **2000** rpm
